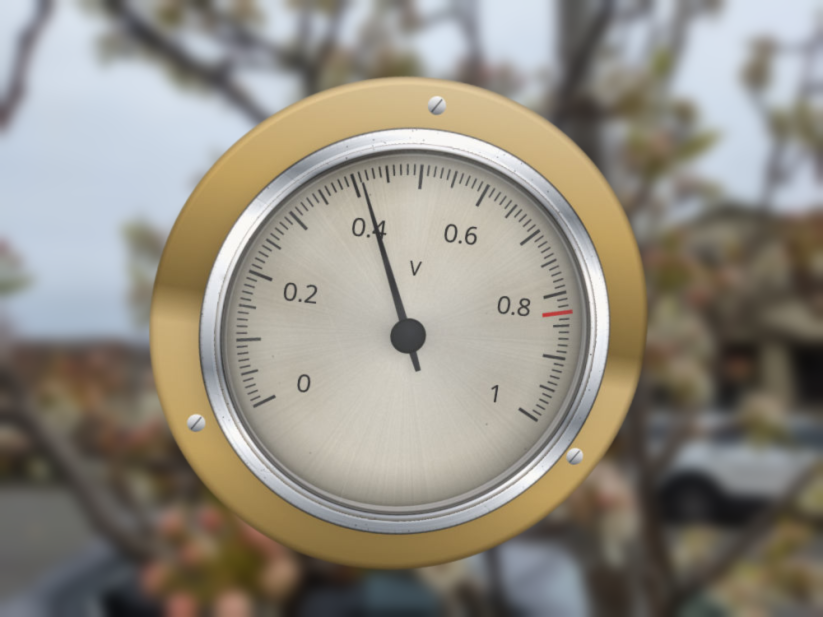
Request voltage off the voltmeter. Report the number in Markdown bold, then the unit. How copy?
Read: **0.41** V
